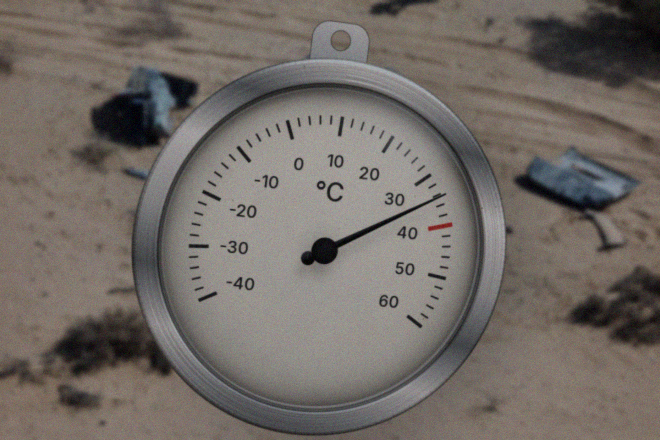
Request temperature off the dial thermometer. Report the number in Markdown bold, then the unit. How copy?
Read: **34** °C
